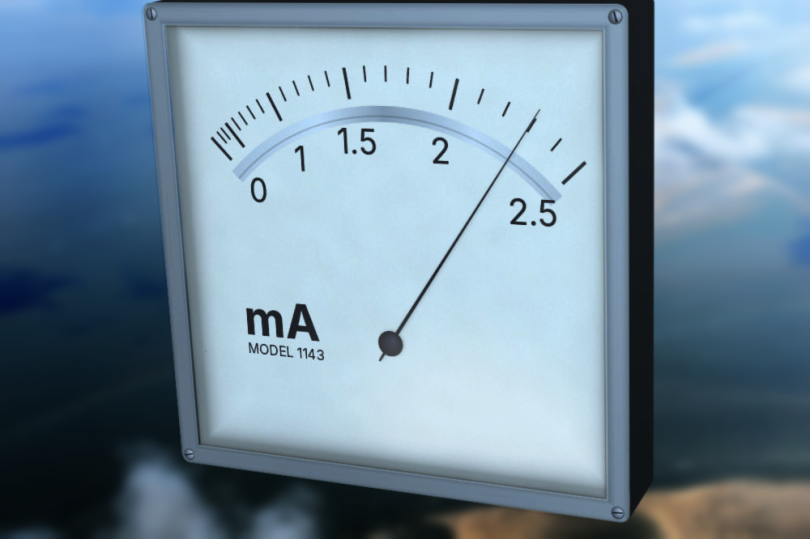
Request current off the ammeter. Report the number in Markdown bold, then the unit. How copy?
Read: **2.3** mA
